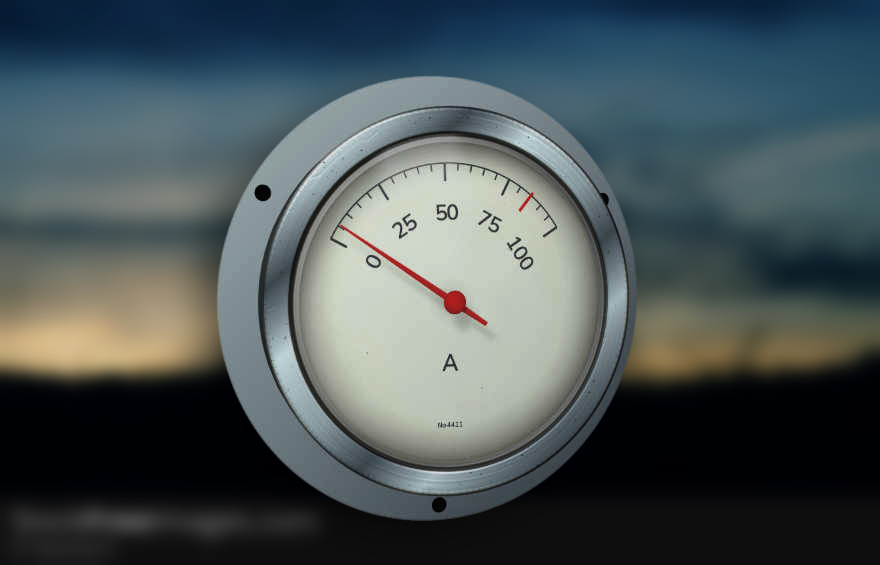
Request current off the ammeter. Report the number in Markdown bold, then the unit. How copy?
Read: **5** A
